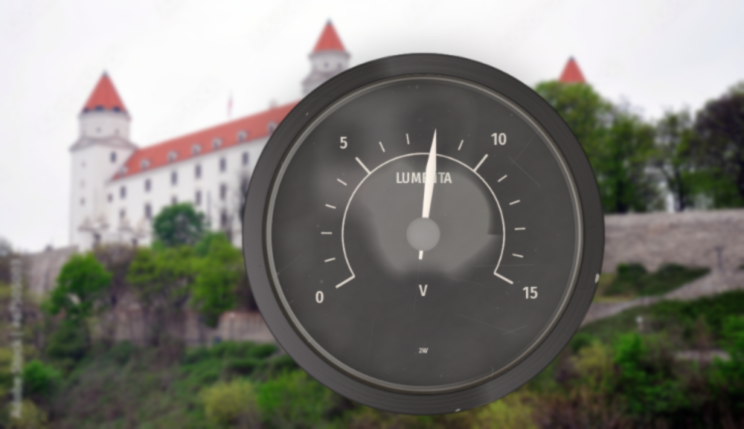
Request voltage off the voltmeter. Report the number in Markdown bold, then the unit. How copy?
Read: **8** V
